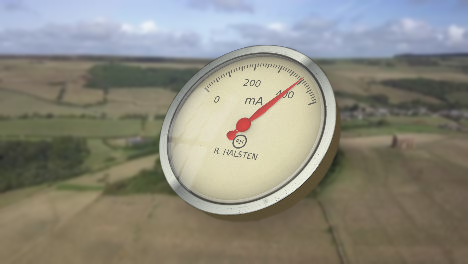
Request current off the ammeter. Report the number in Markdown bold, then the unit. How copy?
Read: **400** mA
